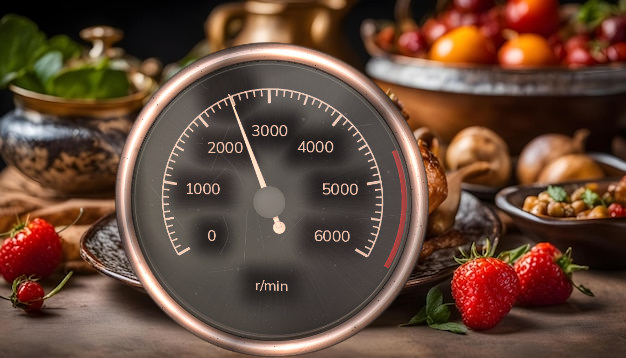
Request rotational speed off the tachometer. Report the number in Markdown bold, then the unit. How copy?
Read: **2500** rpm
